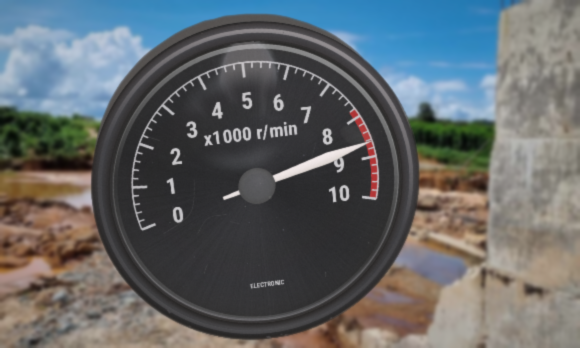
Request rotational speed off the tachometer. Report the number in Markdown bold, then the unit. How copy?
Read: **8600** rpm
